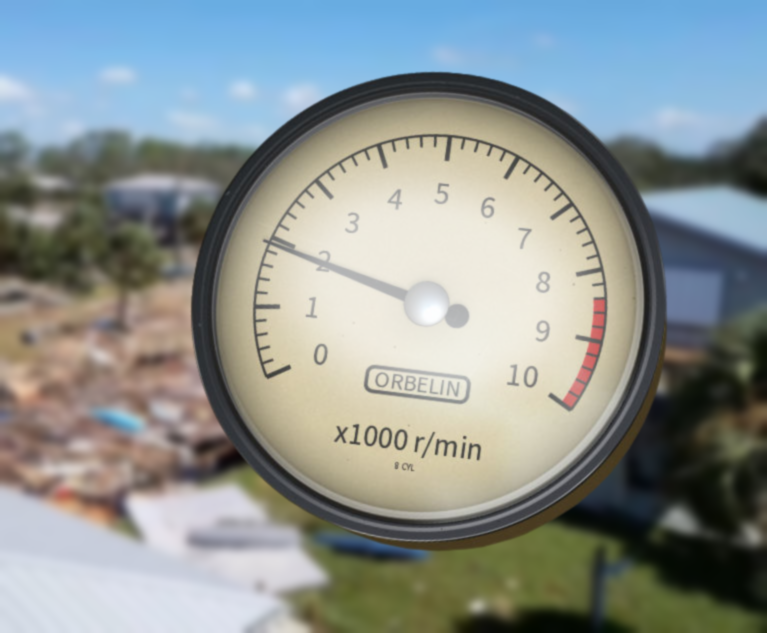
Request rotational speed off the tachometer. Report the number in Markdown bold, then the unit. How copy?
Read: **1900** rpm
